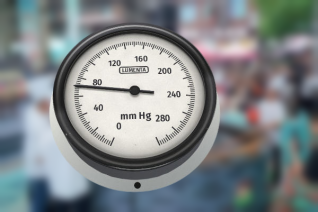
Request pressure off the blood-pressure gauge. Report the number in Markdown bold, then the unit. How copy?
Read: **70** mmHg
